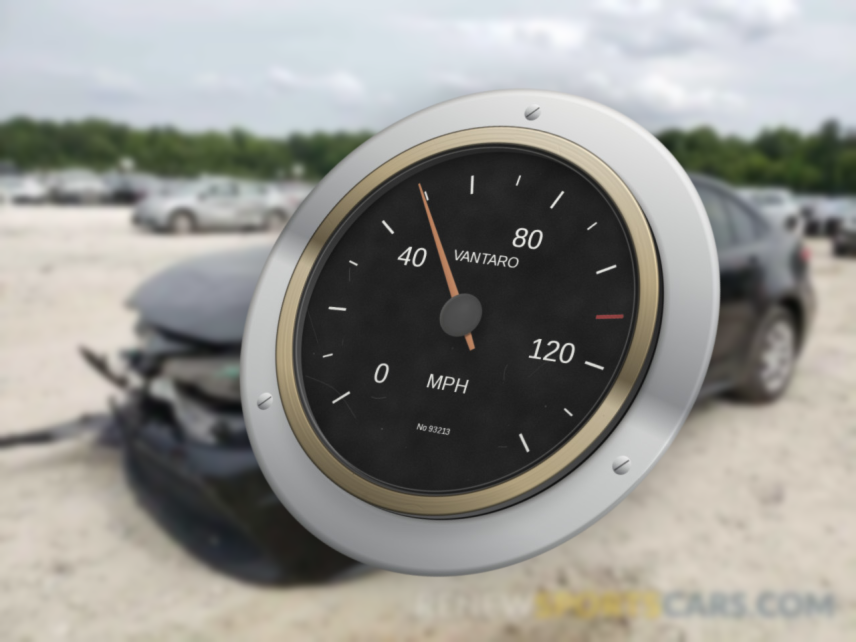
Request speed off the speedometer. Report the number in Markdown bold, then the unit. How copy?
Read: **50** mph
